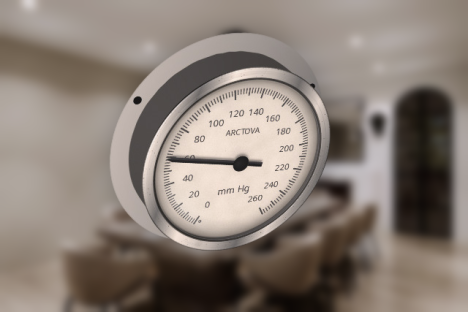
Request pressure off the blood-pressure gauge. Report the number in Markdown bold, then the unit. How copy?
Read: **60** mmHg
